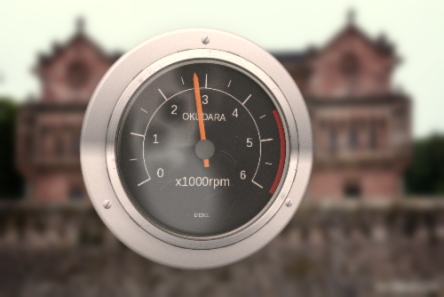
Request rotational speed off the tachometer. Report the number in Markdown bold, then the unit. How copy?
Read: **2750** rpm
